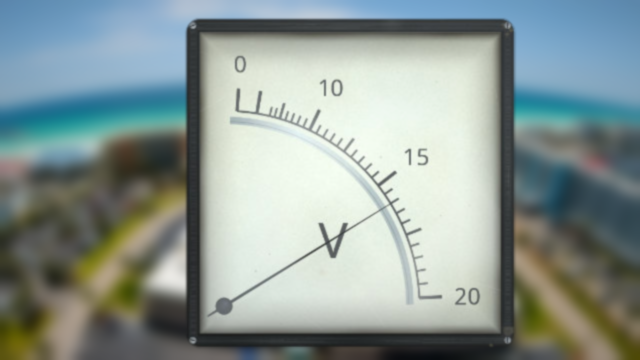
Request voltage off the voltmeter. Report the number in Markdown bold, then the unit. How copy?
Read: **16** V
